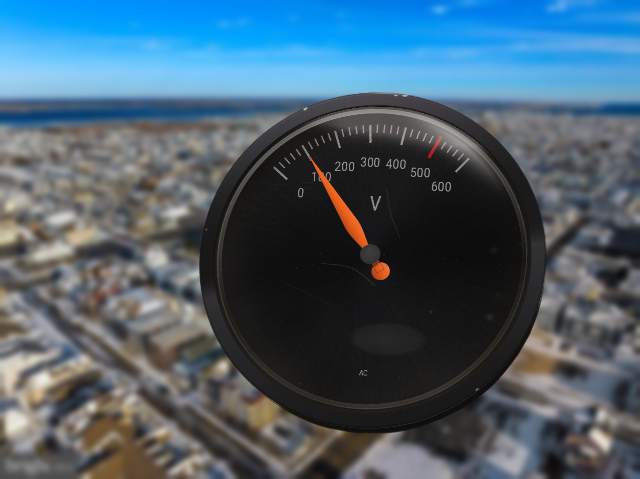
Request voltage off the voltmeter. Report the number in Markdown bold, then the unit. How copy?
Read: **100** V
